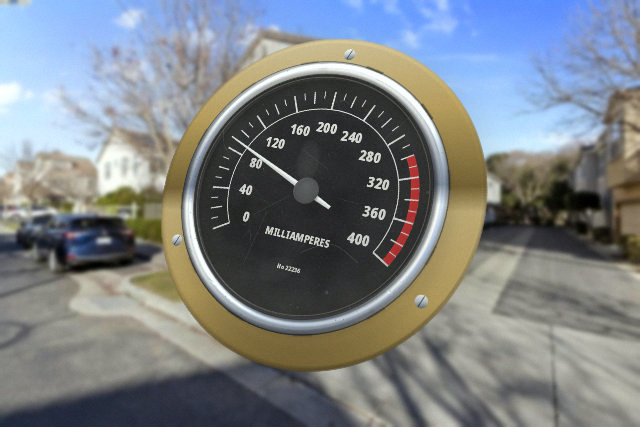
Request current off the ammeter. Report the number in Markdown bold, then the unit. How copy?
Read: **90** mA
